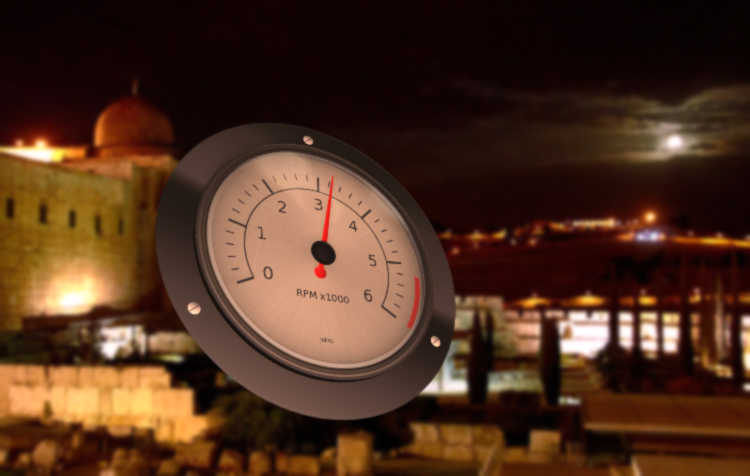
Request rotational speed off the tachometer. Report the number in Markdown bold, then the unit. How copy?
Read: **3200** rpm
